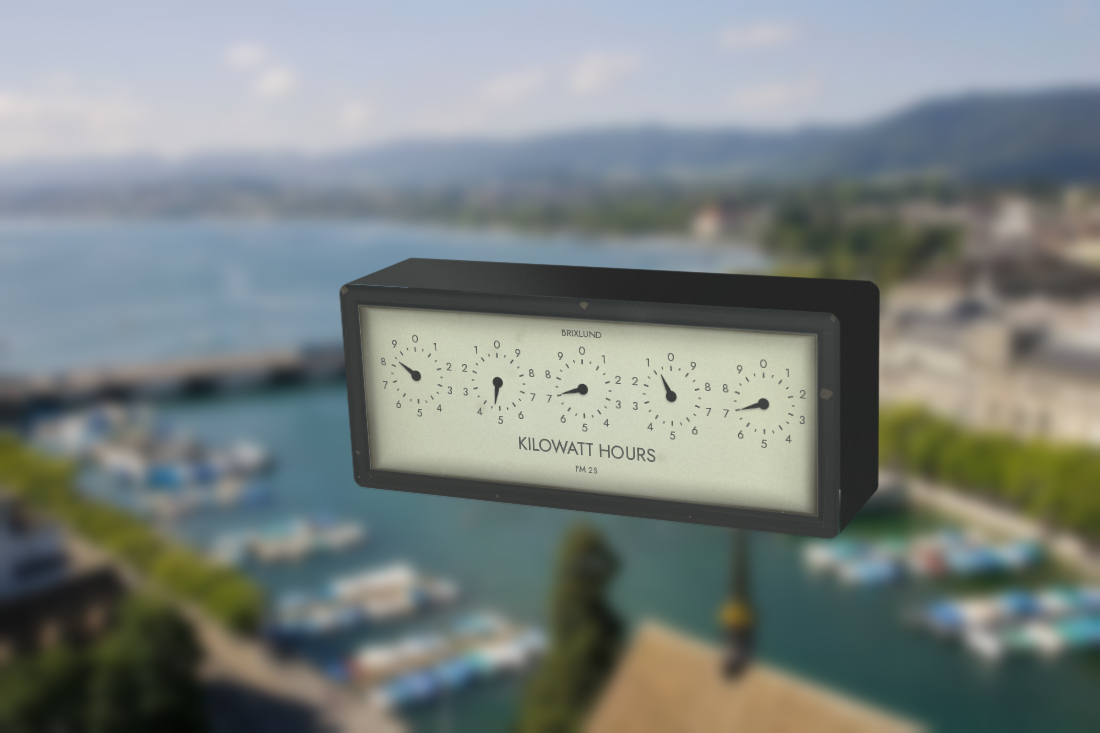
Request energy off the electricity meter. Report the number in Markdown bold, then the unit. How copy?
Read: **84707** kWh
